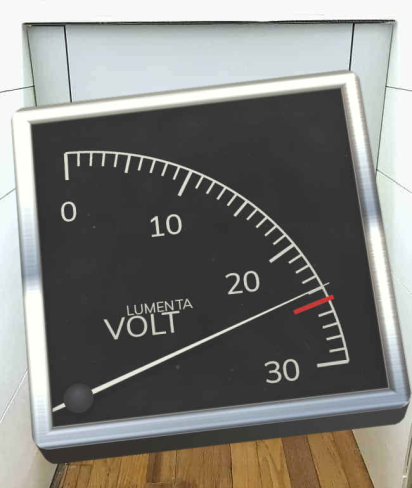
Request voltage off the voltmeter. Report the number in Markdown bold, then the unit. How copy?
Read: **24** V
